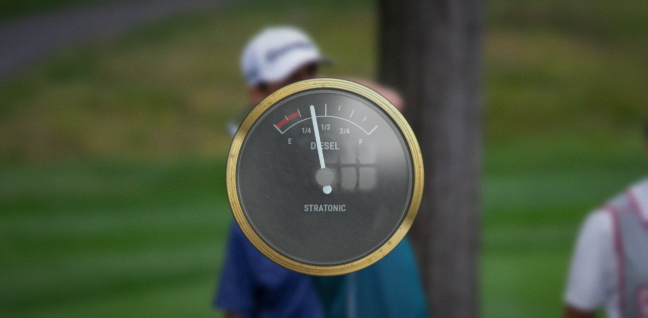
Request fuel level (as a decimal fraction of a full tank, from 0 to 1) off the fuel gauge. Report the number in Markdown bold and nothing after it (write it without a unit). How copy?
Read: **0.375**
